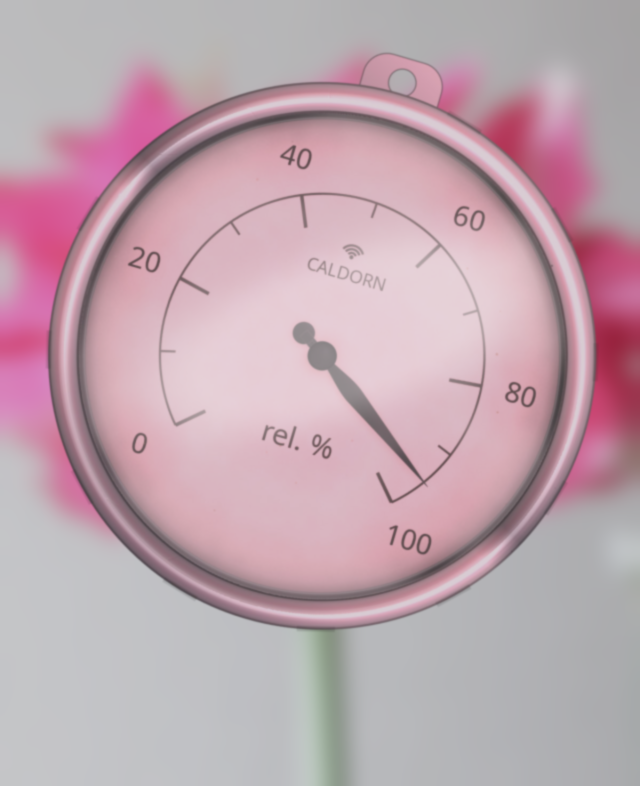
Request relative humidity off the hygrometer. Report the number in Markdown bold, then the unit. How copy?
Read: **95** %
